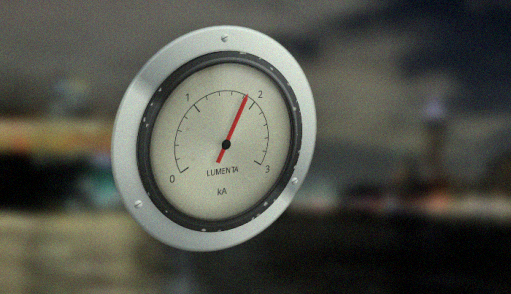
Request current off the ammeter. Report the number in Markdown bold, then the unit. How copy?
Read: **1.8** kA
